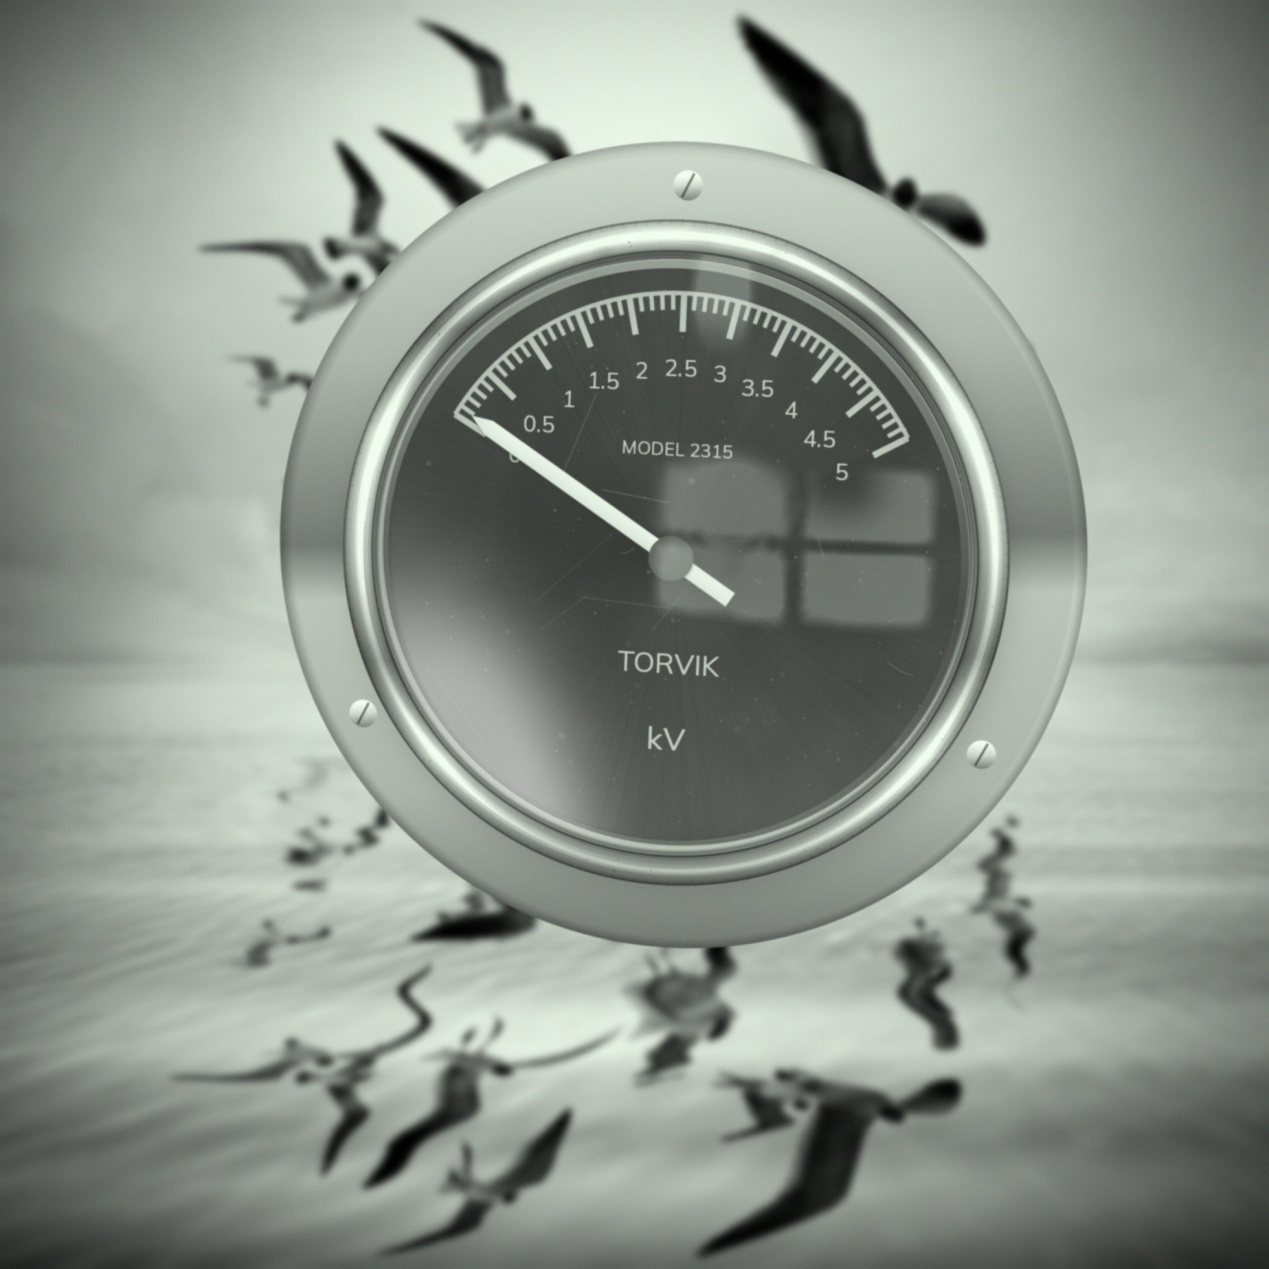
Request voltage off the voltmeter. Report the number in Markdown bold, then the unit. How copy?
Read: **0.1** kV
